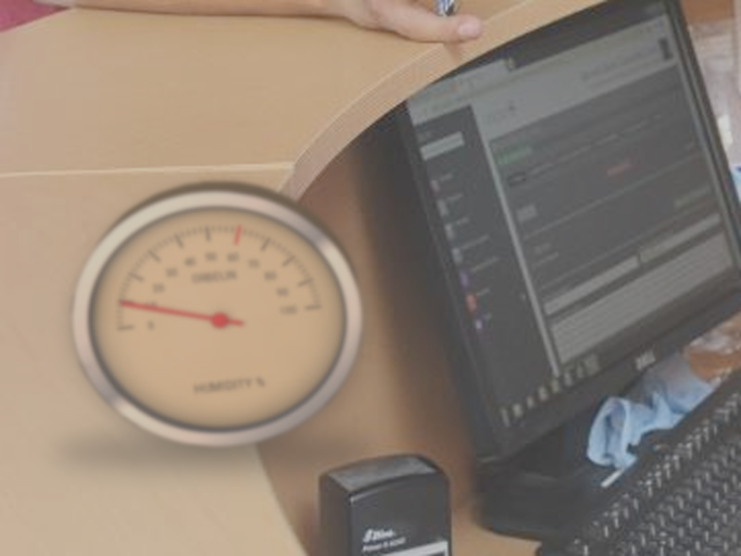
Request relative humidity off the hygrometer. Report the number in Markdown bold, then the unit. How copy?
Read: **10** %
